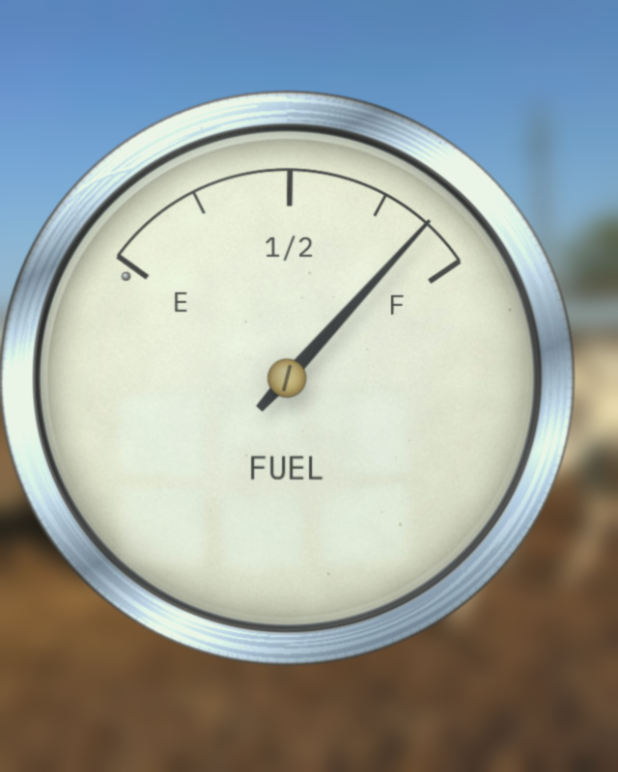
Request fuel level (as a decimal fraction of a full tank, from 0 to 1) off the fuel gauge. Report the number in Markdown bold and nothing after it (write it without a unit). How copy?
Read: **0.875**
